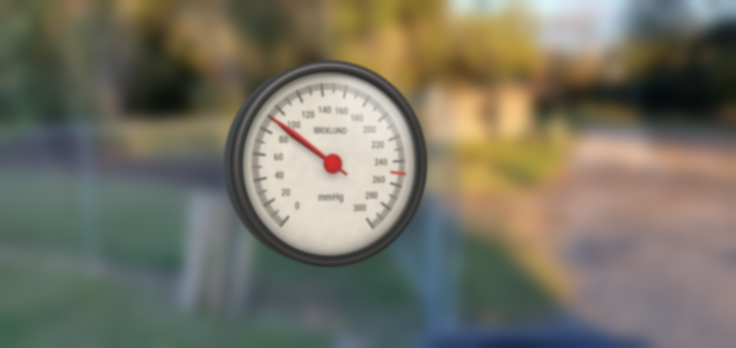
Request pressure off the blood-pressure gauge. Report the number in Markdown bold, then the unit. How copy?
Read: **90** mmHg
